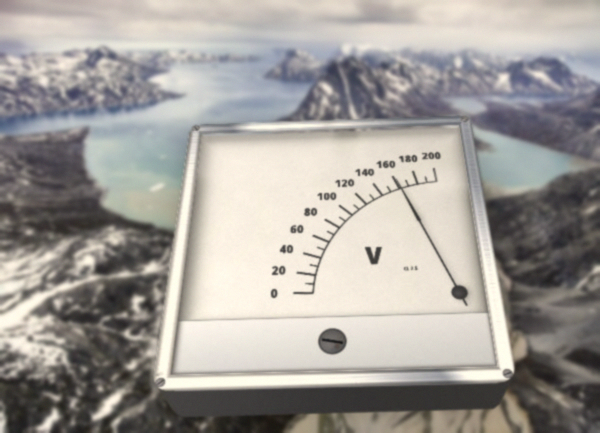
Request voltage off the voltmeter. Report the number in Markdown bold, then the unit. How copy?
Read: **160** V
